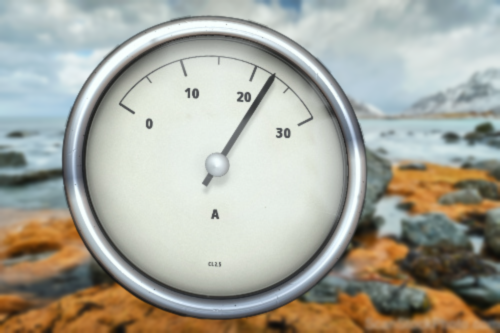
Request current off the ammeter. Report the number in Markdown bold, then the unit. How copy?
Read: **22.5** A
